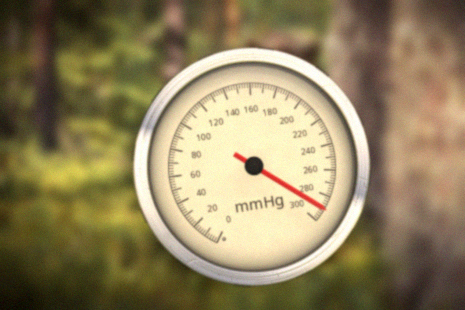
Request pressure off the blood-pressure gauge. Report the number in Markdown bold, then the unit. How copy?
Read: **290** mmHg
